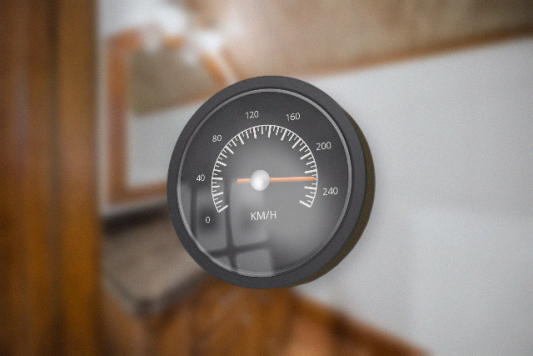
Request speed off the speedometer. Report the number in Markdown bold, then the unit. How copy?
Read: **230** km/h
